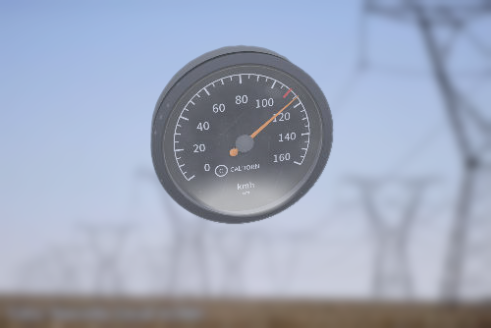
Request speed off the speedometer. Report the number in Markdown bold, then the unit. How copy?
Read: **115** km/h
